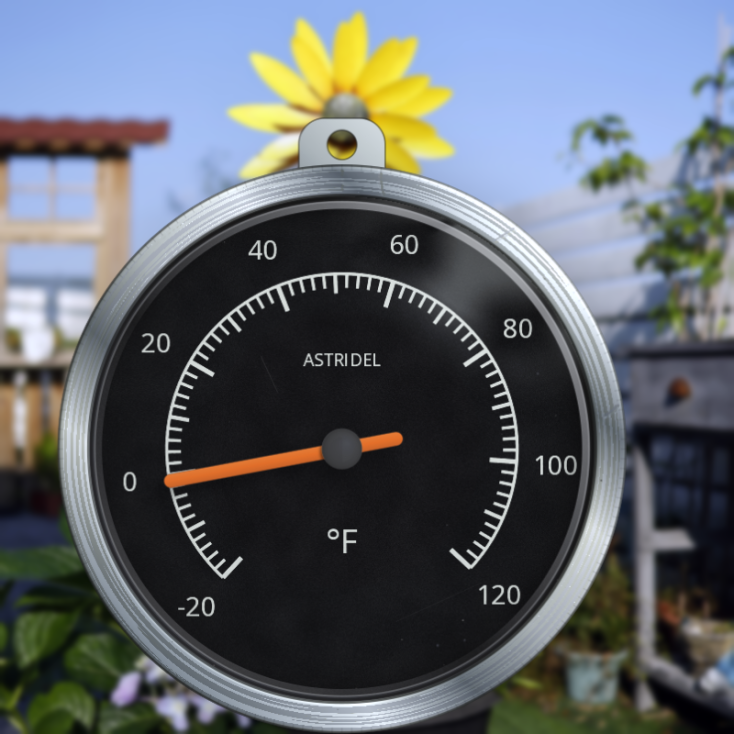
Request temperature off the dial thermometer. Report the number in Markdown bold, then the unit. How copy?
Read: **-1** °F
